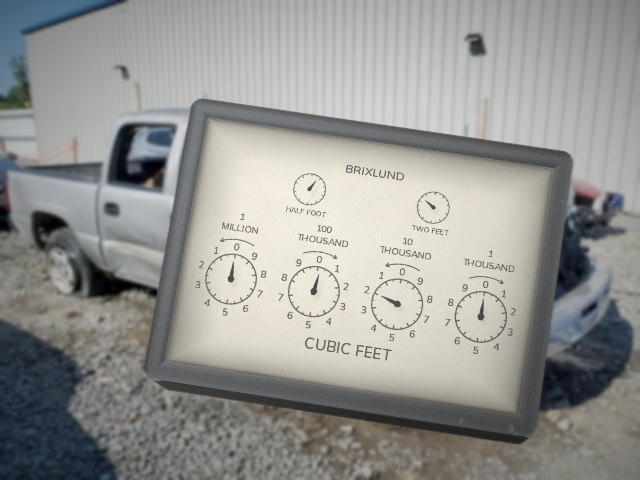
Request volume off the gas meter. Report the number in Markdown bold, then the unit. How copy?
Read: **2000** ft³
